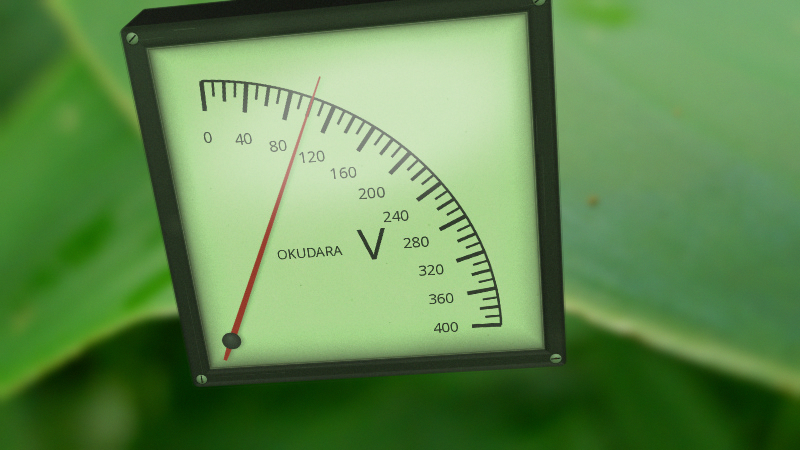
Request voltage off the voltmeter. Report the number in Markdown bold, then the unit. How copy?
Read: **100** V
